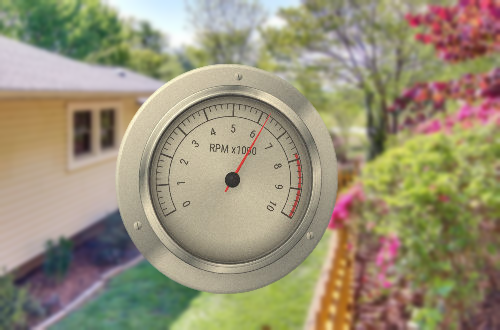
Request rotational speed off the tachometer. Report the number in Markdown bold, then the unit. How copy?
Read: **6200** rpm
